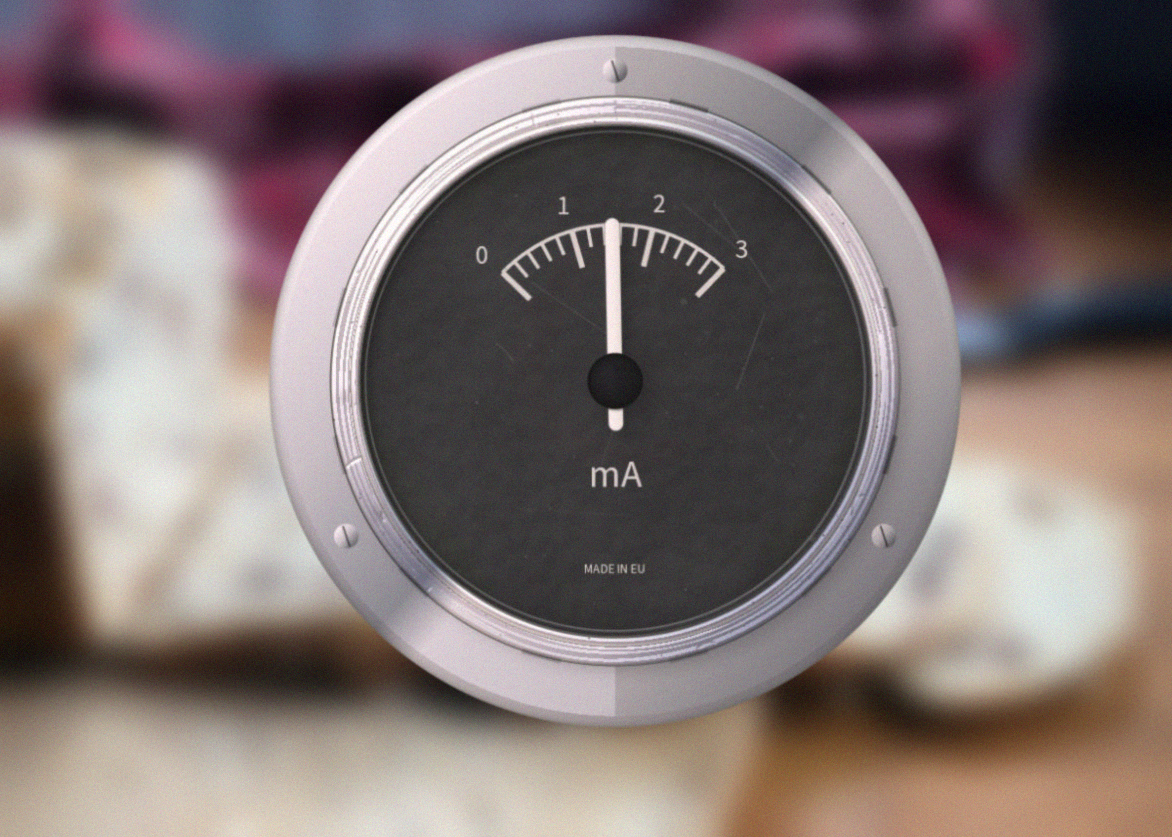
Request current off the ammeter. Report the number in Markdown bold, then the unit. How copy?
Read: **1.5** mA
